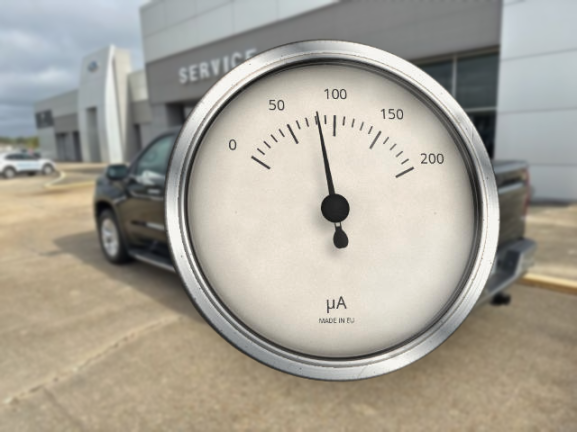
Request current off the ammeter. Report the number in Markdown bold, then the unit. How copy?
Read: **80** µA
